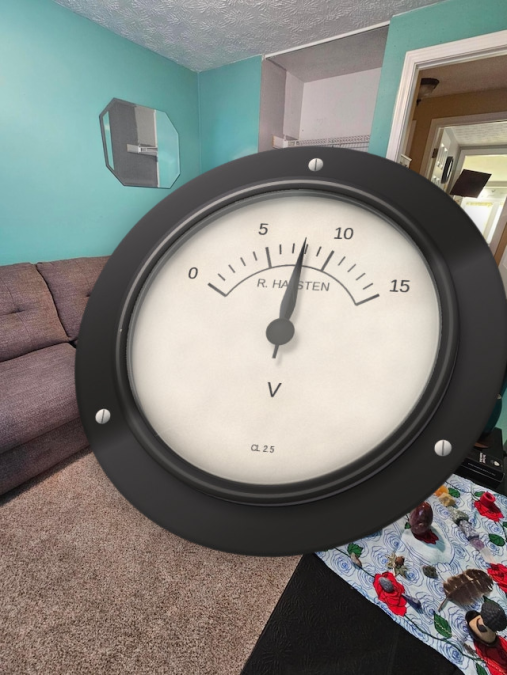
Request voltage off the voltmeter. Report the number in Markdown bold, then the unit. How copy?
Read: **8** V
